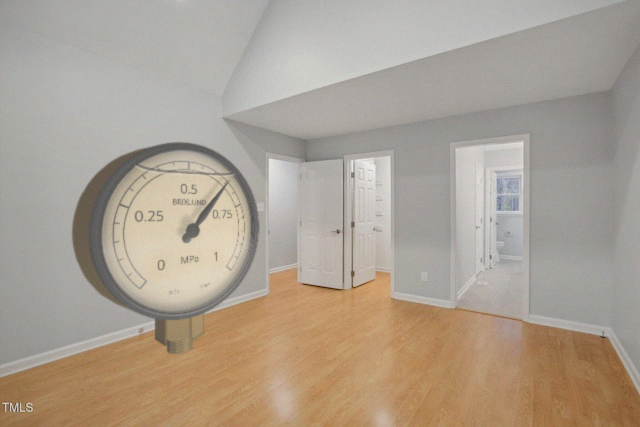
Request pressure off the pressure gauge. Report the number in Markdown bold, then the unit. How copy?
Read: **0.65** MPa
